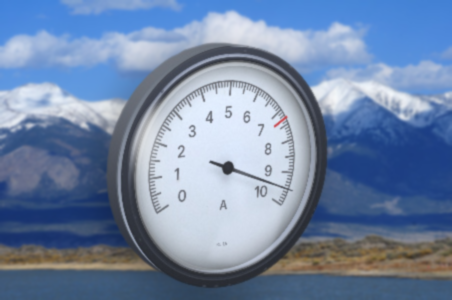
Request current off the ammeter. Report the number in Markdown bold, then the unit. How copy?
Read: **9.5** A
